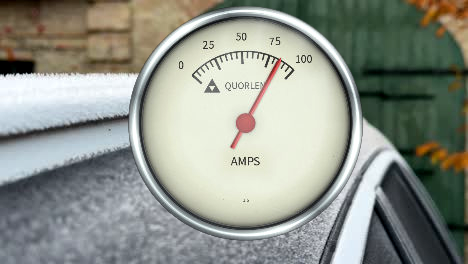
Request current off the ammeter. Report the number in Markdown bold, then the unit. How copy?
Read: **85** A
